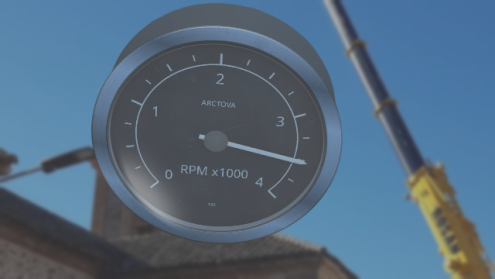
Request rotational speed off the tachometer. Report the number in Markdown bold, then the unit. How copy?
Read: **3500** rpm
